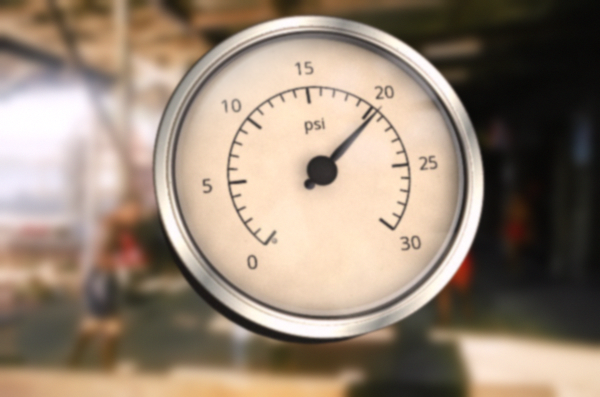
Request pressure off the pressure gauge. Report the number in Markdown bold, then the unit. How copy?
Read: **20.5** psi
